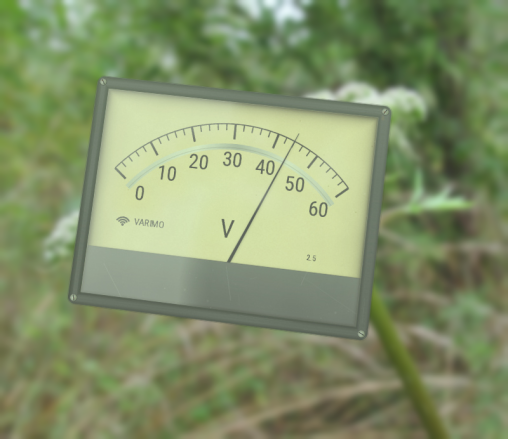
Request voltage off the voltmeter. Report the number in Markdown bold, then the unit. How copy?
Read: **44** V
